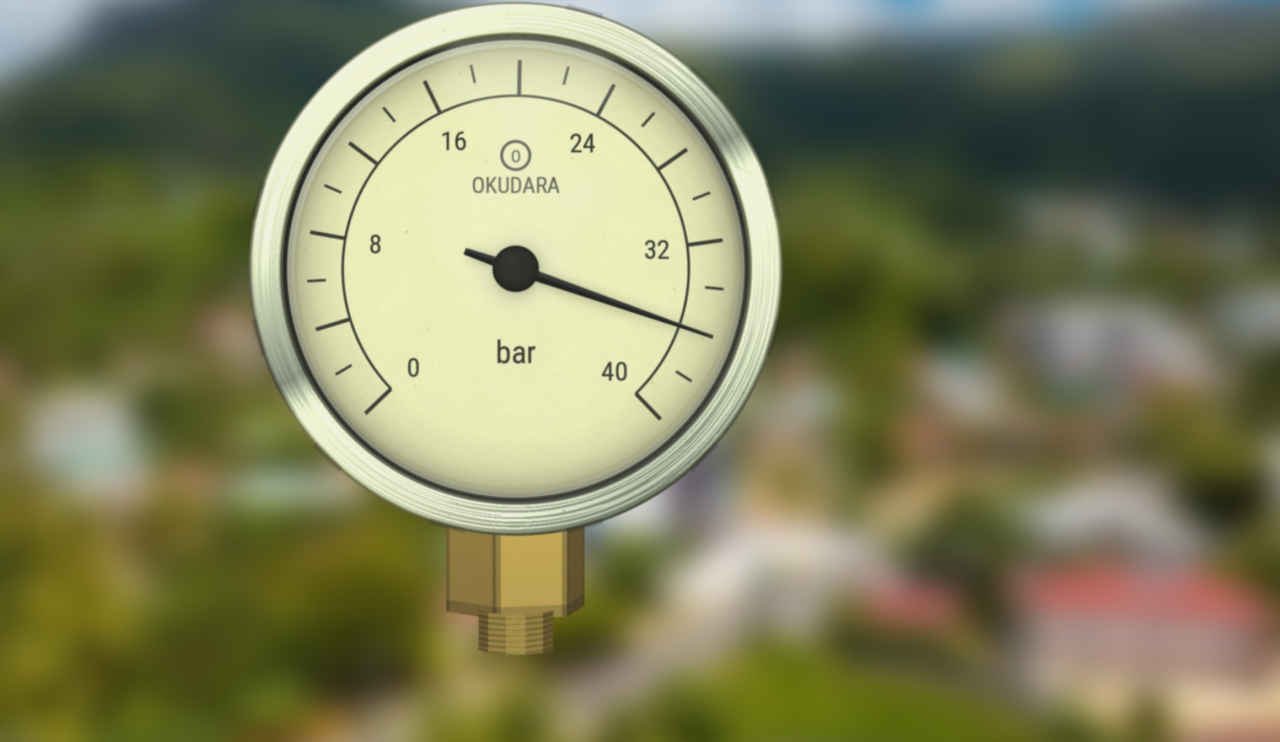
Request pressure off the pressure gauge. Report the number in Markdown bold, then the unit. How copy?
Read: **36** bar
